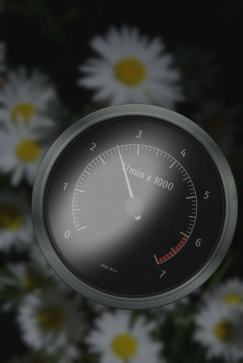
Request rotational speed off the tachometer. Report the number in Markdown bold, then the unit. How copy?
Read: **2500** rpm
